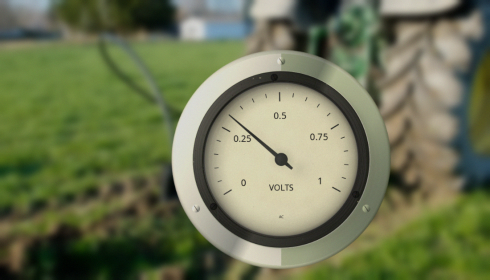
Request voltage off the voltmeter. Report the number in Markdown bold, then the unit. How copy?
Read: **0.3** V
